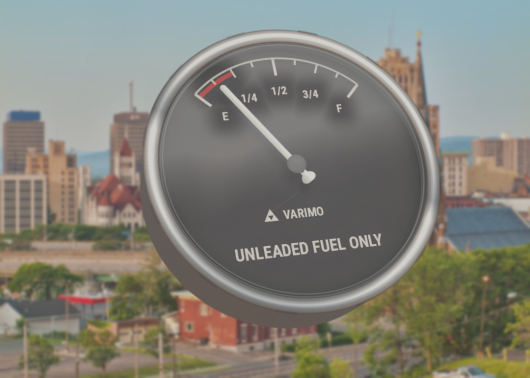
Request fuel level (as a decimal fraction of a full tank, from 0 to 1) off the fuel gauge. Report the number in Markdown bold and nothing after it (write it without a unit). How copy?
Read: **0.125**
